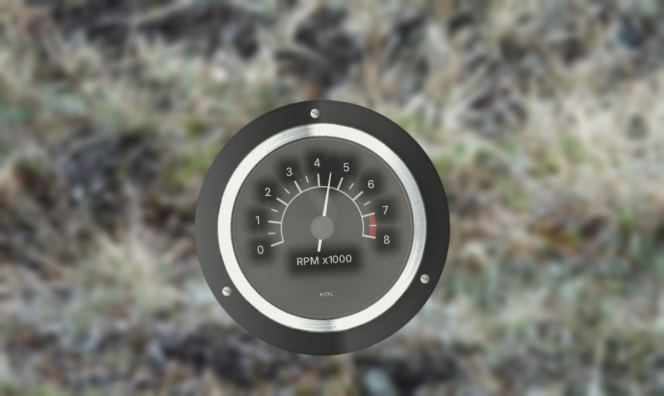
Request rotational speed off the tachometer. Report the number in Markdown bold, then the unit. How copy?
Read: **4500** rpm
